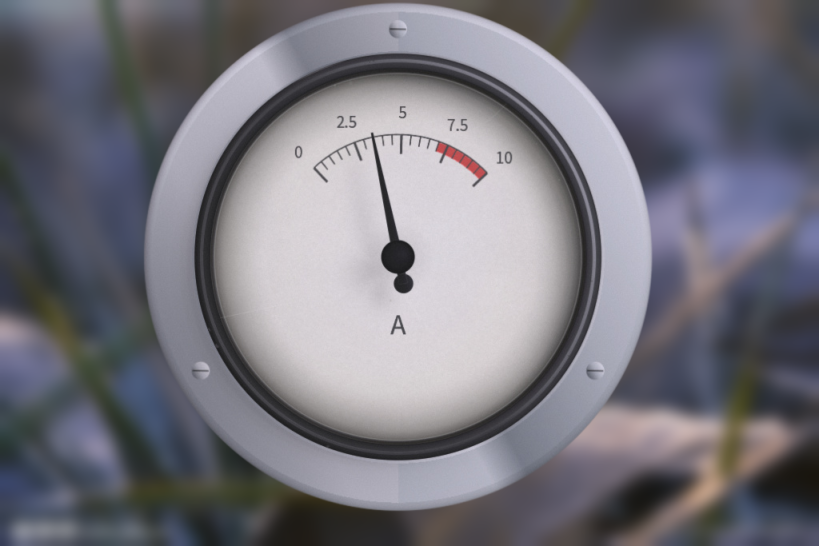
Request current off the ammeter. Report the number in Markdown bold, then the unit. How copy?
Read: **3.5** A
